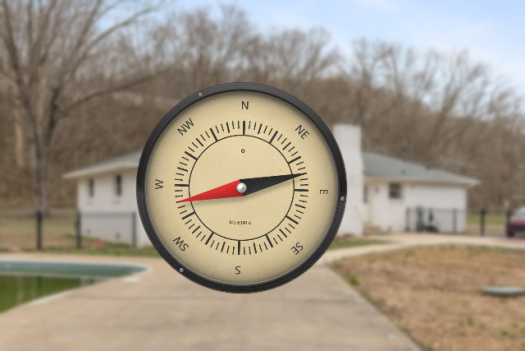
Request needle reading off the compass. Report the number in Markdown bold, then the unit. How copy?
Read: **255** °
